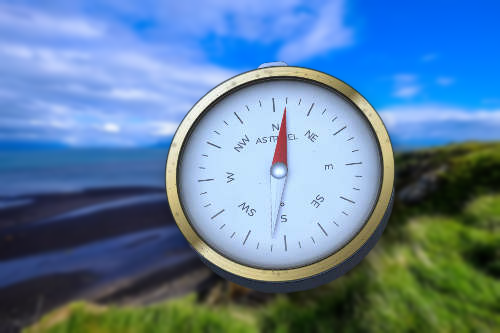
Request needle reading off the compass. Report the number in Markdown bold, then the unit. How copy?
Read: **10** °
